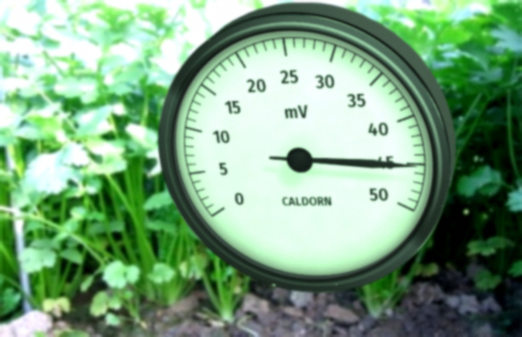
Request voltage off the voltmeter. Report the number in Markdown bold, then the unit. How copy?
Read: **45** mV
